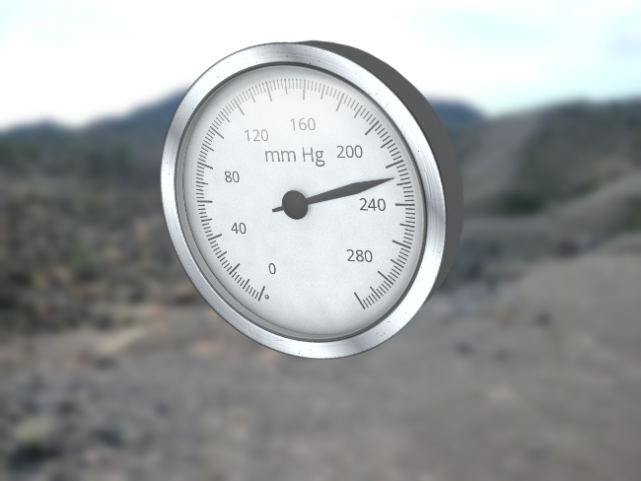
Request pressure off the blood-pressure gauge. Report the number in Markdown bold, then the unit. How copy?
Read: **226** mmHg
